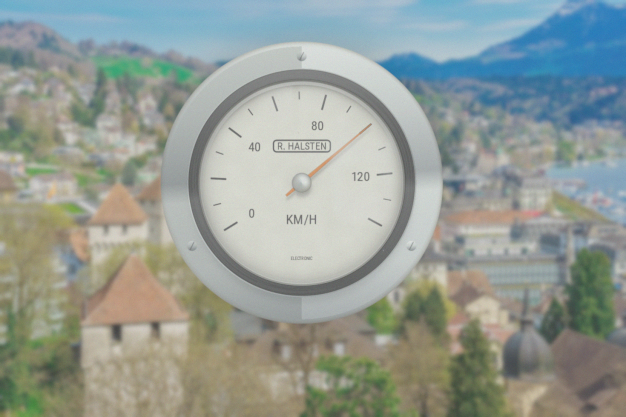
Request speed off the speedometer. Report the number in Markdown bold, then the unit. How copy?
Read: **100** km/h
